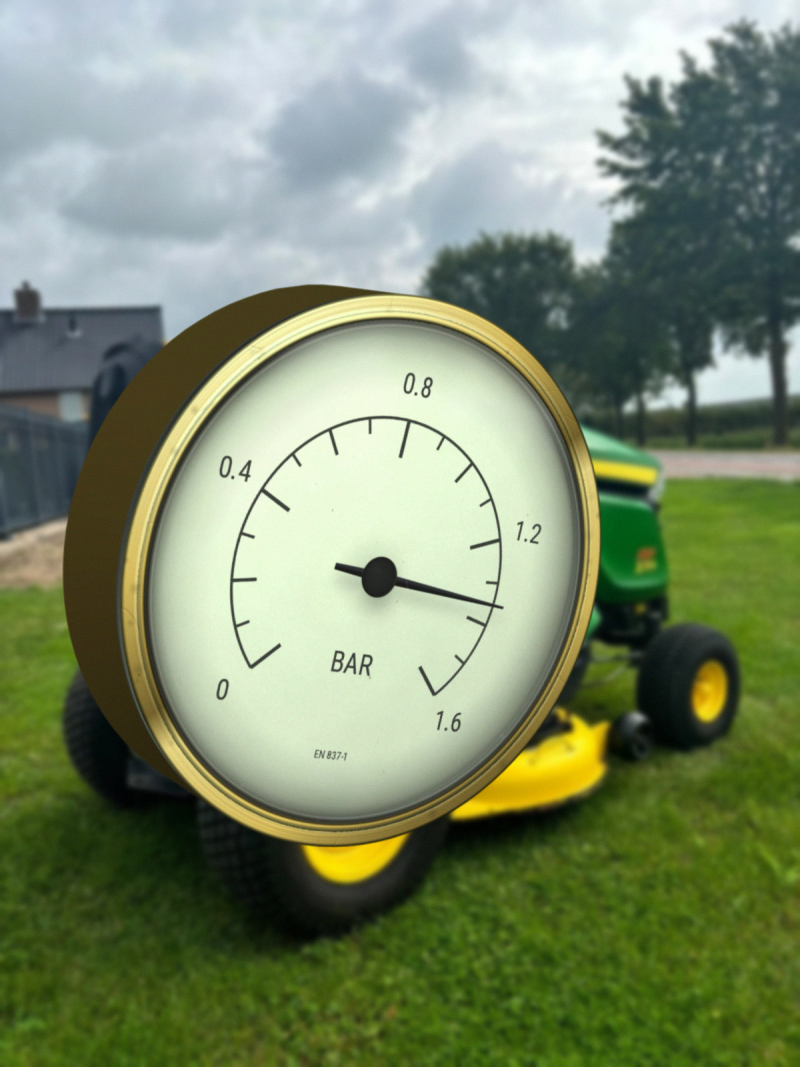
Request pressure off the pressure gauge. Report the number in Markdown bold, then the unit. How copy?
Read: **1.35** bar
